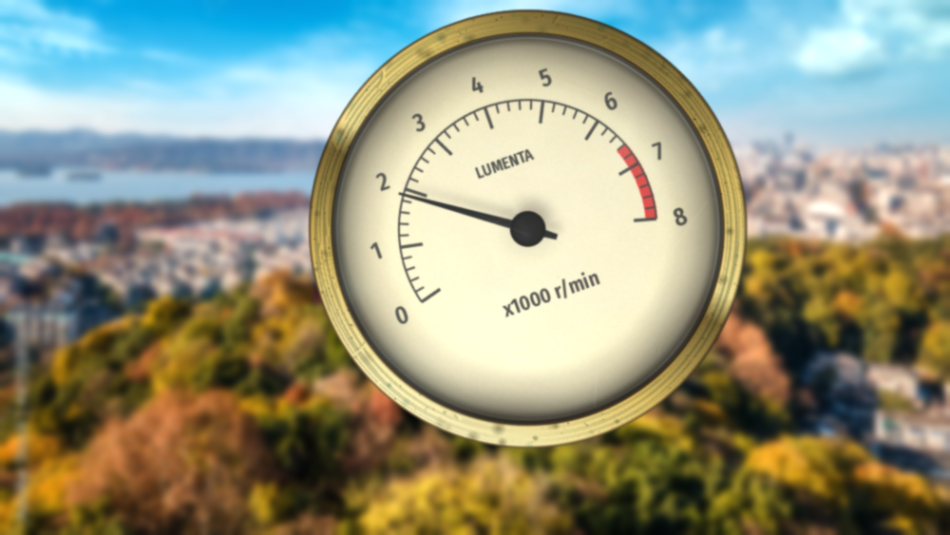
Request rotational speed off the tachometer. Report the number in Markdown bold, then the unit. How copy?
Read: **1900** rpm
